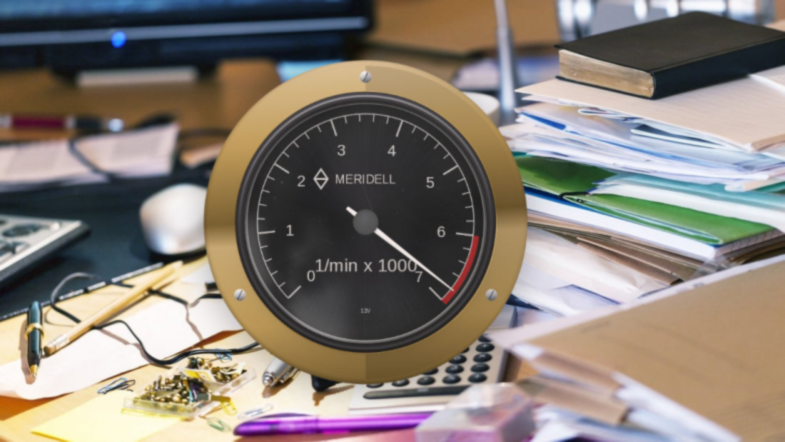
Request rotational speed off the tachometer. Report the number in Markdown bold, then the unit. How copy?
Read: **6800** rpm
